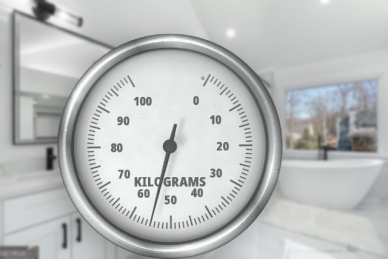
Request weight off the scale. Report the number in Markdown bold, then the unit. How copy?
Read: **55** kg
